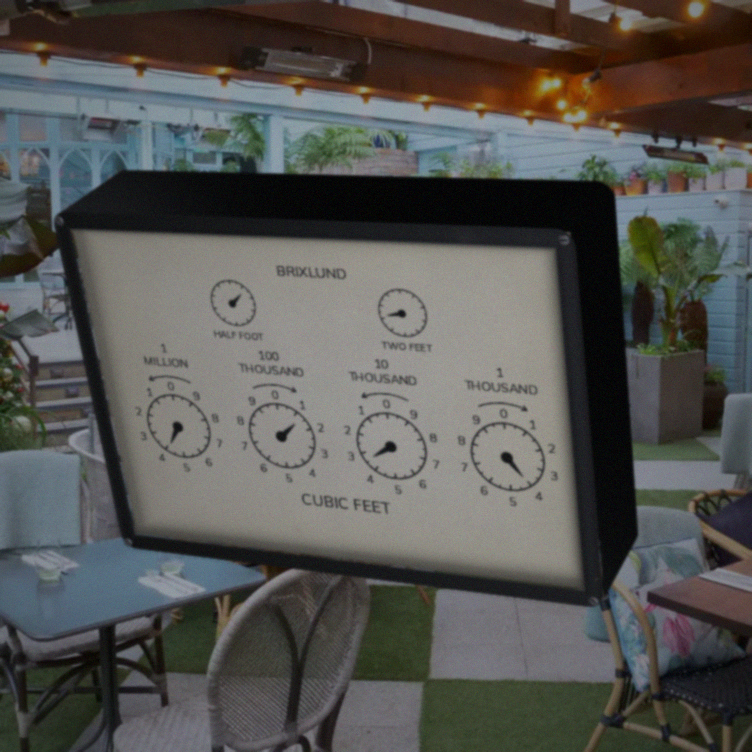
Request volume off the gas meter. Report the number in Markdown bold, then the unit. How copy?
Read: **413400** ft³
